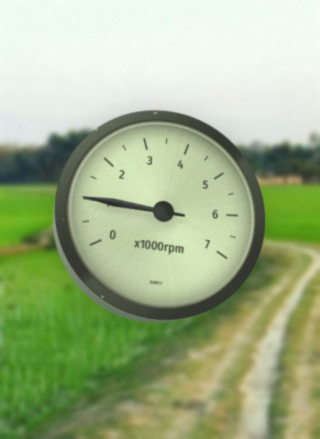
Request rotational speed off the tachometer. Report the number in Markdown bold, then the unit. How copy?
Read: **1000** rpm
